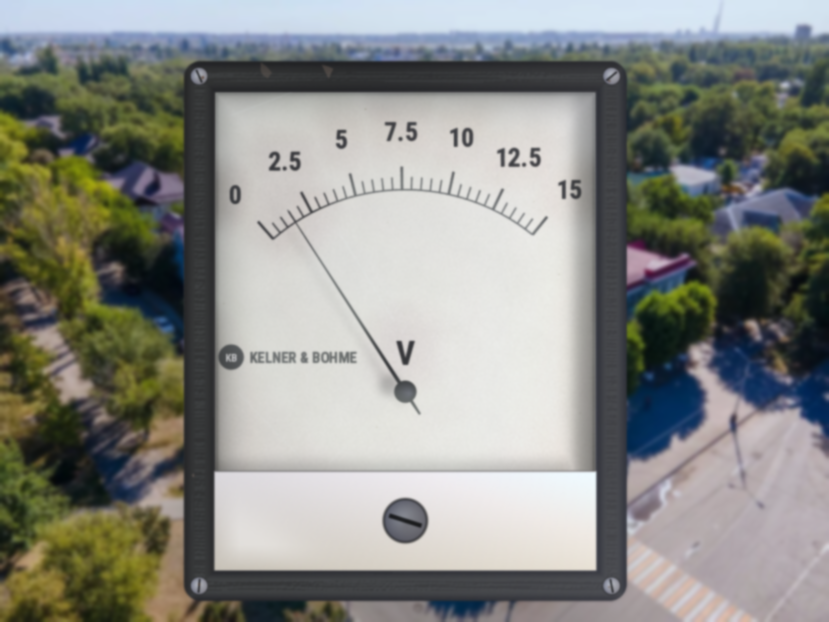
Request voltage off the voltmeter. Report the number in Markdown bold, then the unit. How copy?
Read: **1.5** V
